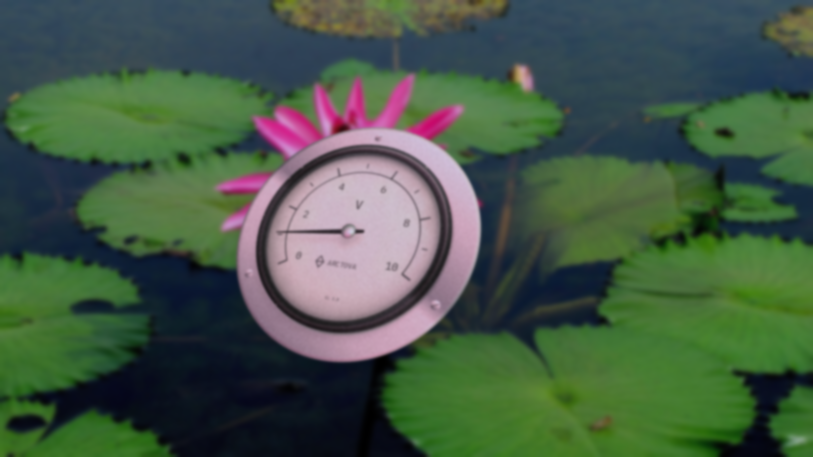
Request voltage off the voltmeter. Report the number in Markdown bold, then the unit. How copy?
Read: **1** V
